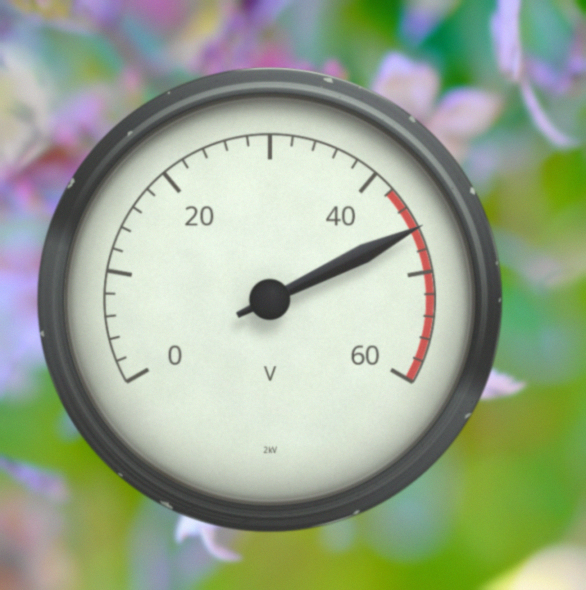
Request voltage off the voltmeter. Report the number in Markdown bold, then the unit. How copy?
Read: **46** V
